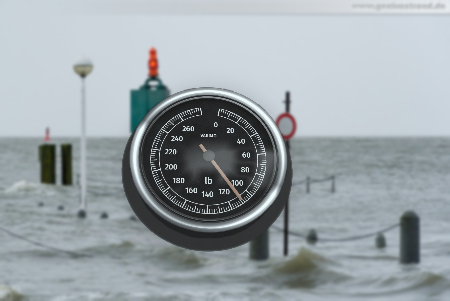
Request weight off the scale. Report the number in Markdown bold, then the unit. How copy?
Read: **110** lb
